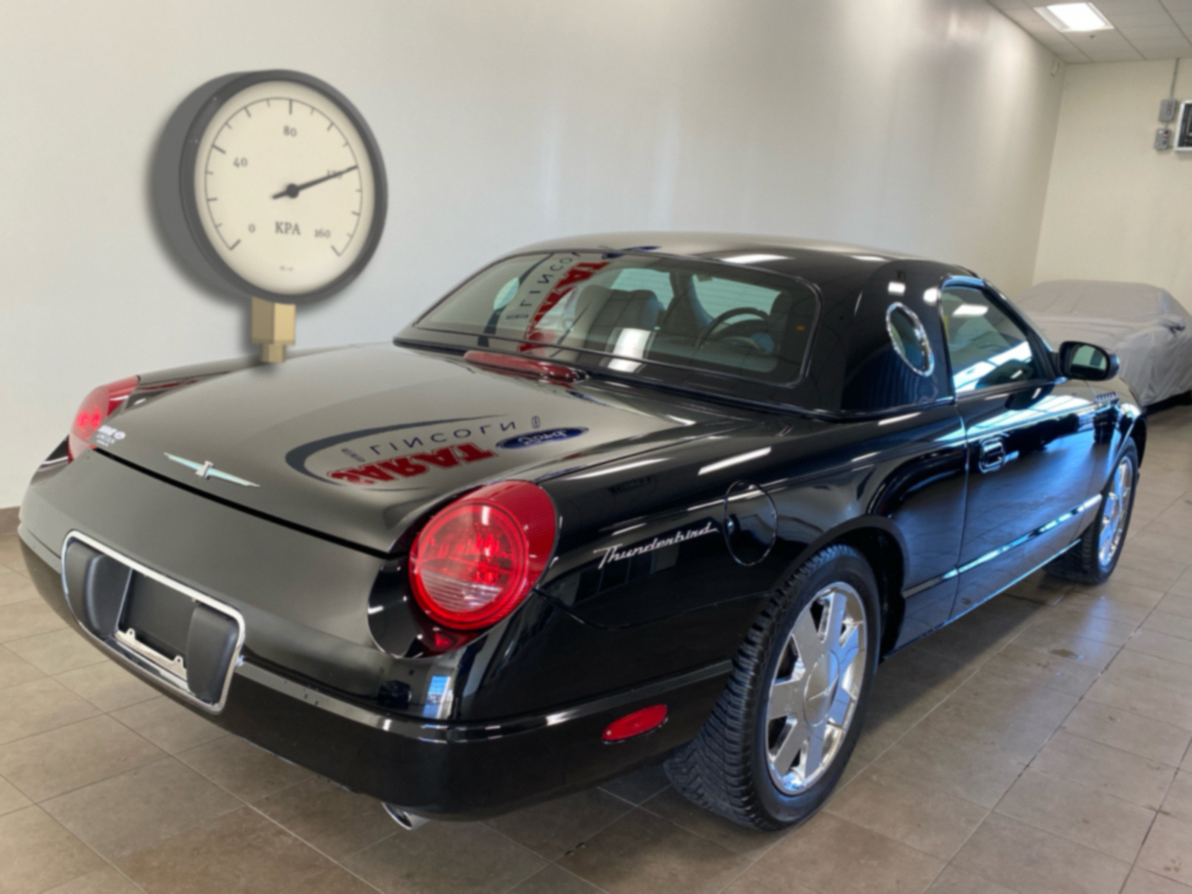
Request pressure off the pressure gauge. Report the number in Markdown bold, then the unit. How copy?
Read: **120** kPa
